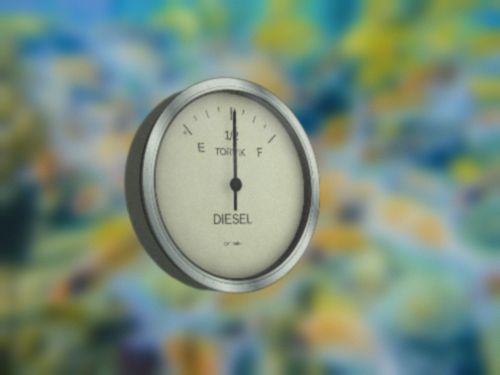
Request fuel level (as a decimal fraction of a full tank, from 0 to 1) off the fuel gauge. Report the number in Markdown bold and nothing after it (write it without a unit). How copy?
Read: **0.5**
